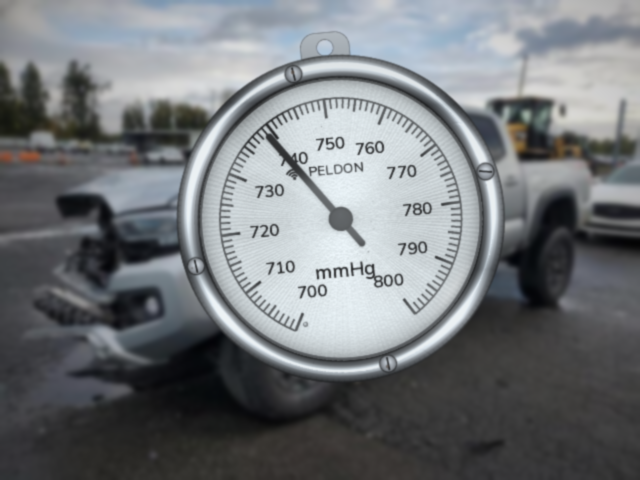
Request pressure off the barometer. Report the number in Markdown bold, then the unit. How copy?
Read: **739** mmHg
